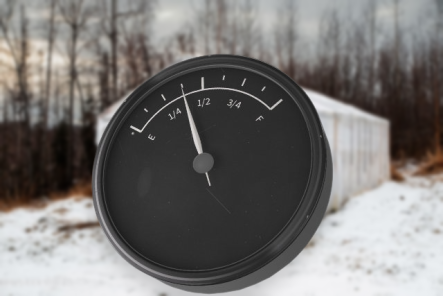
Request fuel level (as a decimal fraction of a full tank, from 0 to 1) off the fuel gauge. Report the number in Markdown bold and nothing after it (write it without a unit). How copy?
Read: **0.375**
